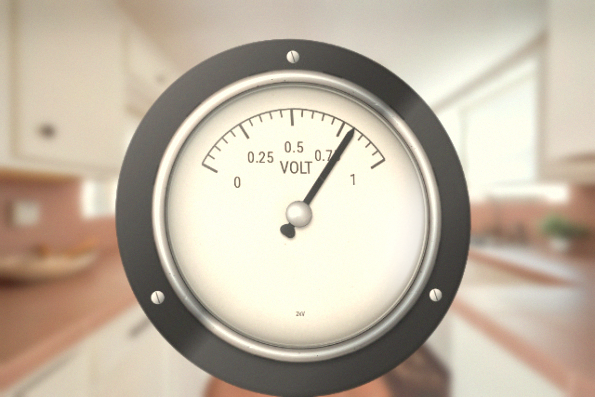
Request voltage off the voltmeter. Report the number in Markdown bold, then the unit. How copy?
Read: **0.8** V
